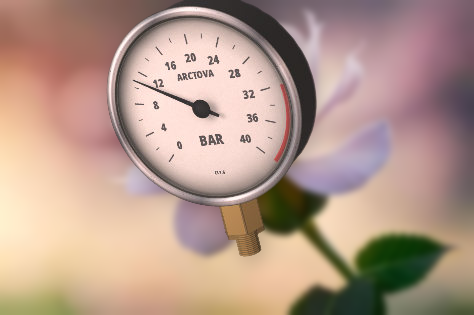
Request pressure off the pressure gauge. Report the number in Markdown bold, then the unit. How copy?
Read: **11** bar
